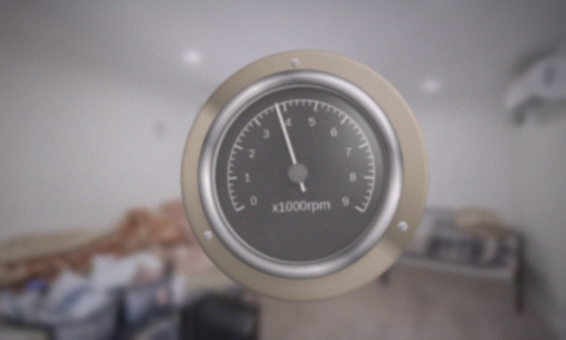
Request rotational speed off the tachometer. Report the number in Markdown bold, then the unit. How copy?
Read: **3800** rpm
